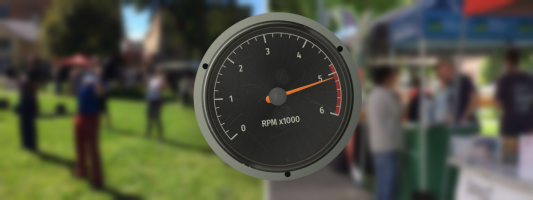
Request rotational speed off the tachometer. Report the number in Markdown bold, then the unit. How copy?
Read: **5100** rpm
